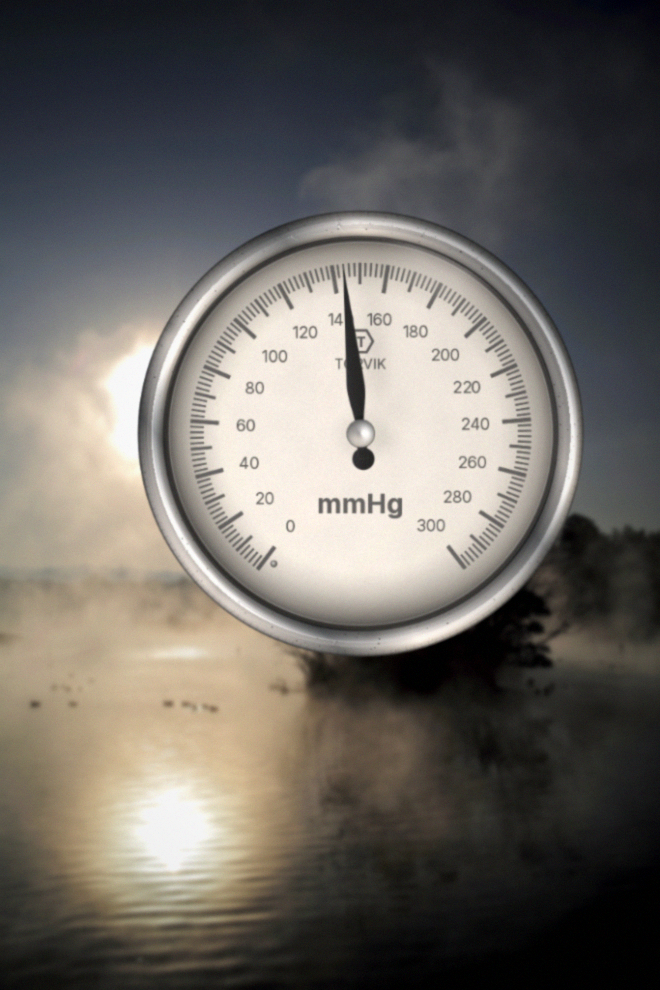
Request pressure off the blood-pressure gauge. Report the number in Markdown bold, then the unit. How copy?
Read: **144** mmHg
